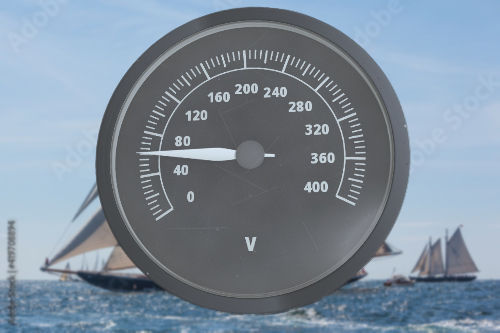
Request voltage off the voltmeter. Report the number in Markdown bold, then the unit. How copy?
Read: **60** V
